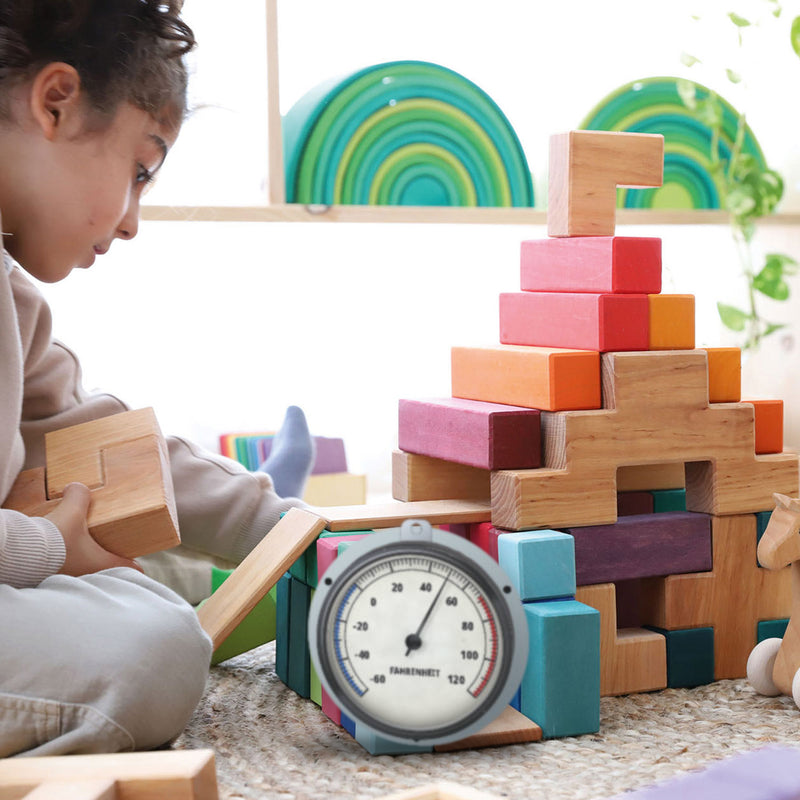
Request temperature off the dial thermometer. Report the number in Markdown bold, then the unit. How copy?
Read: **50** °F
